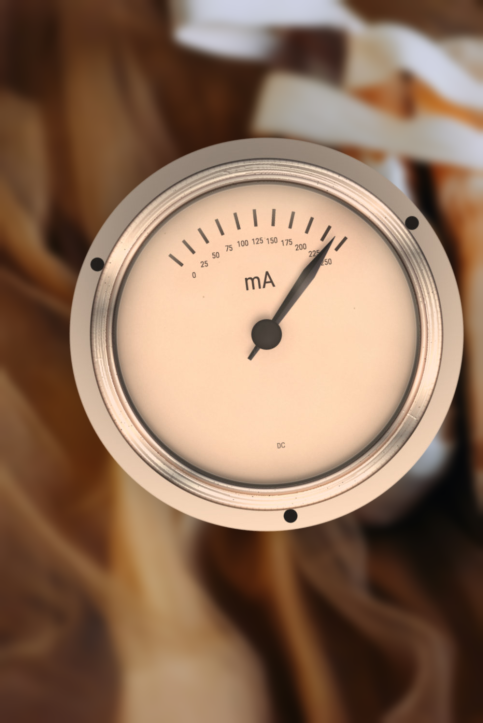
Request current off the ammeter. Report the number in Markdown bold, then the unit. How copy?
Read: **237.5** mA
